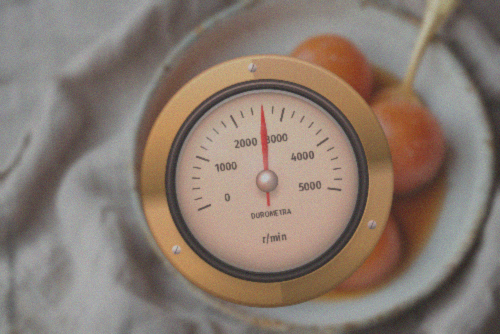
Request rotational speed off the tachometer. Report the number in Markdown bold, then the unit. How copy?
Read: **2600** rpm
